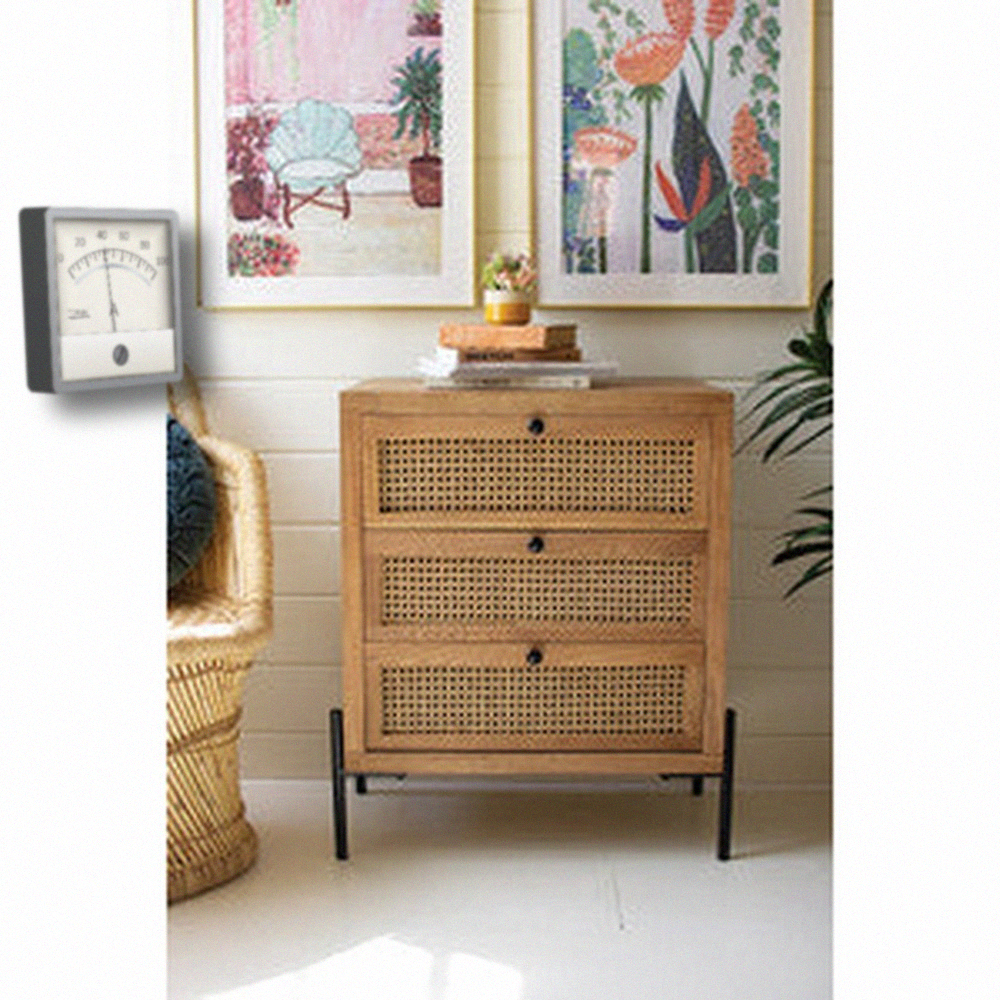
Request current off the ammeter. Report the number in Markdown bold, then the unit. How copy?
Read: **40** A
